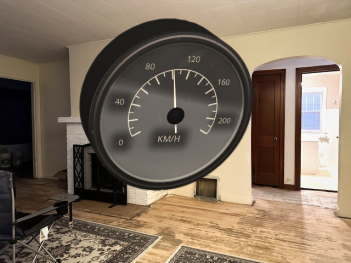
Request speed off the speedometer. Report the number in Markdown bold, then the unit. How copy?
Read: **100** km/h
